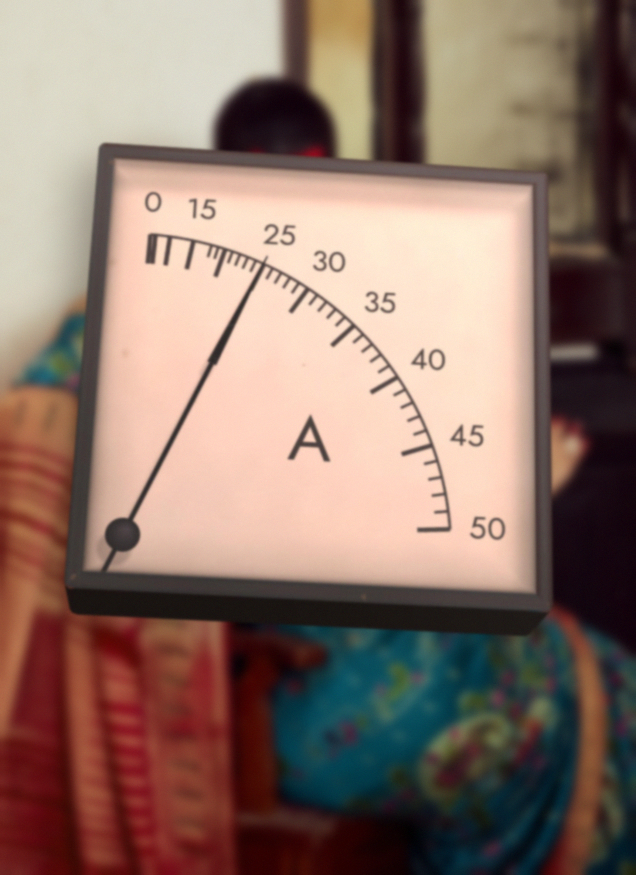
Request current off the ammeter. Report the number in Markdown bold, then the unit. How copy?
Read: **25** A
